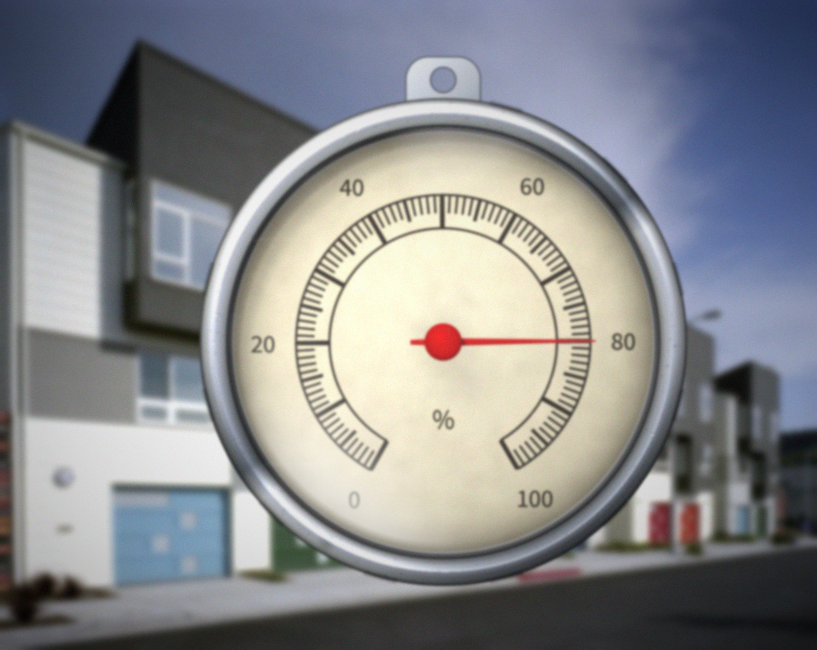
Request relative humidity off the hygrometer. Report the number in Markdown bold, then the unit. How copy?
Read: **80** %
